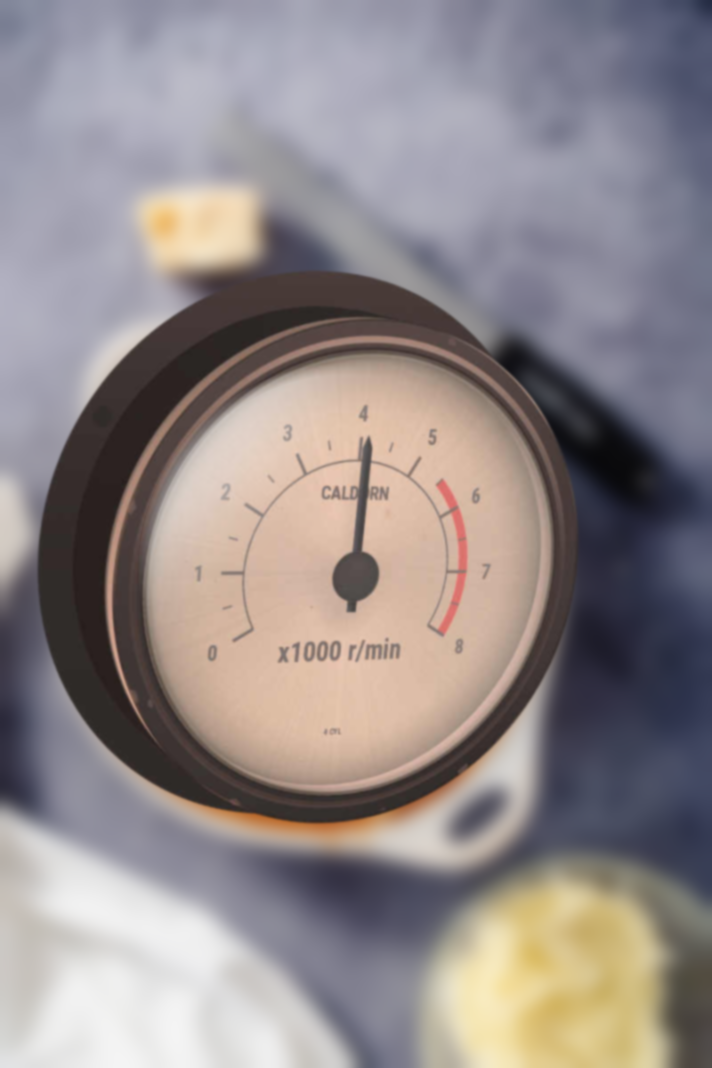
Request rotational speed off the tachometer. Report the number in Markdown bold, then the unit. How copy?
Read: **4000** rpm
